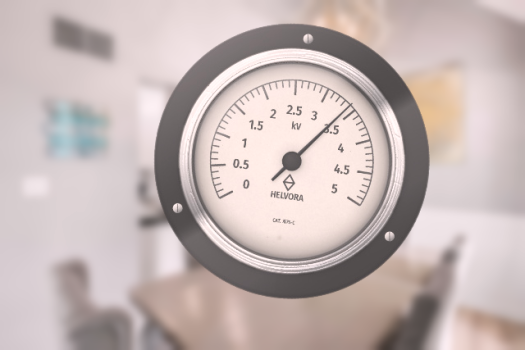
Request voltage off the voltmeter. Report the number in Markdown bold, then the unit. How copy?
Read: **3.4** kV
